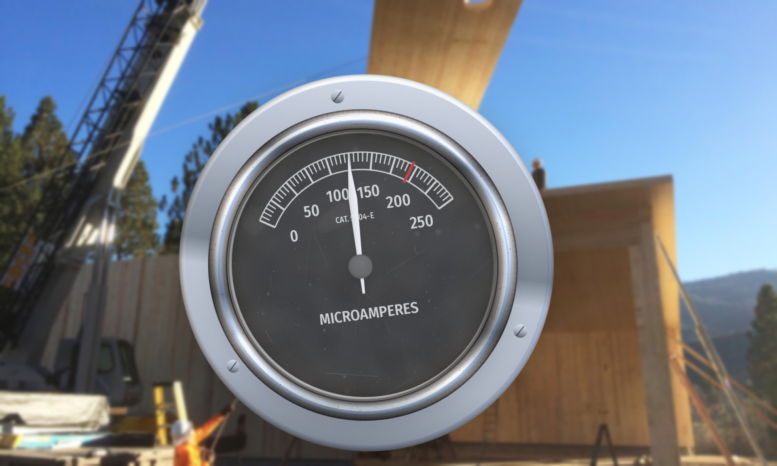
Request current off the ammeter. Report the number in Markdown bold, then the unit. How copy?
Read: **125** µA
